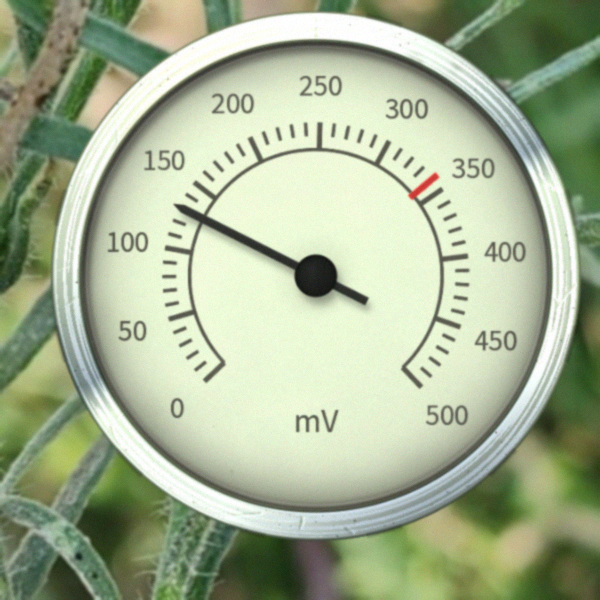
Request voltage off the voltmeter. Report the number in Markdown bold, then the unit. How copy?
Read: **130** mV
